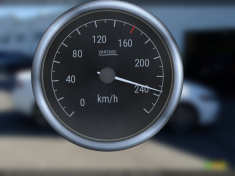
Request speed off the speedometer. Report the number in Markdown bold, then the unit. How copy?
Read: **235** km/h
